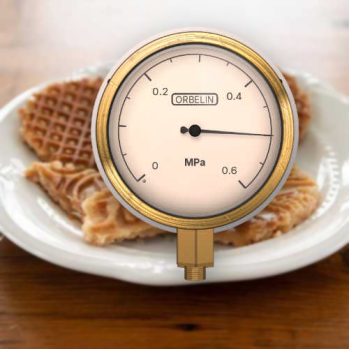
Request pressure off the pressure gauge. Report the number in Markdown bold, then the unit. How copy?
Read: **0.5** MPa
